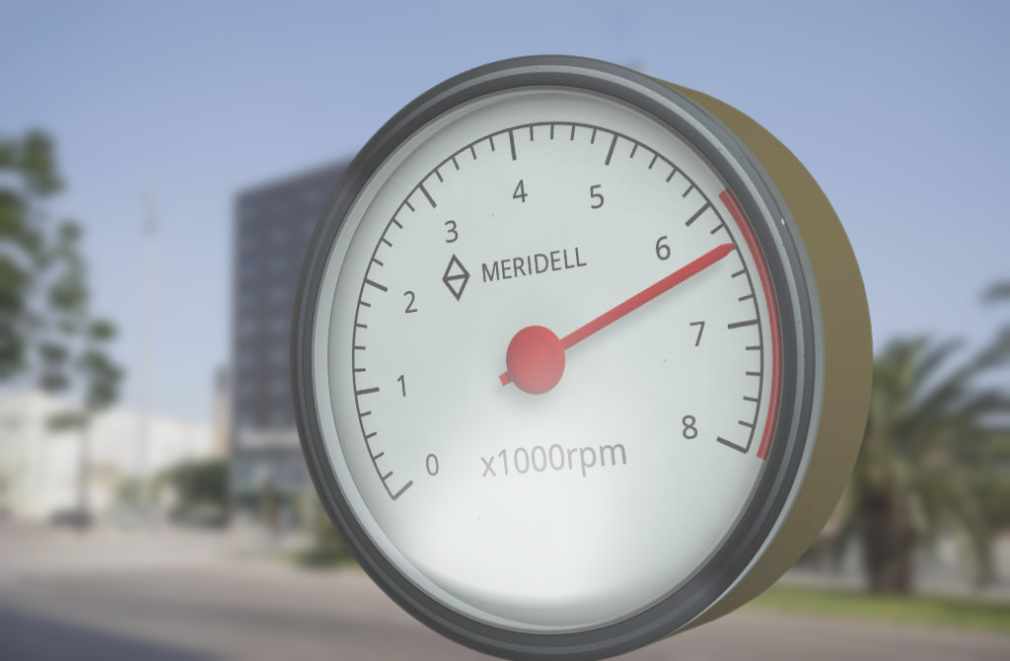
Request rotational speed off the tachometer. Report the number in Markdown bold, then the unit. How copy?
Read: **6400** rpm
